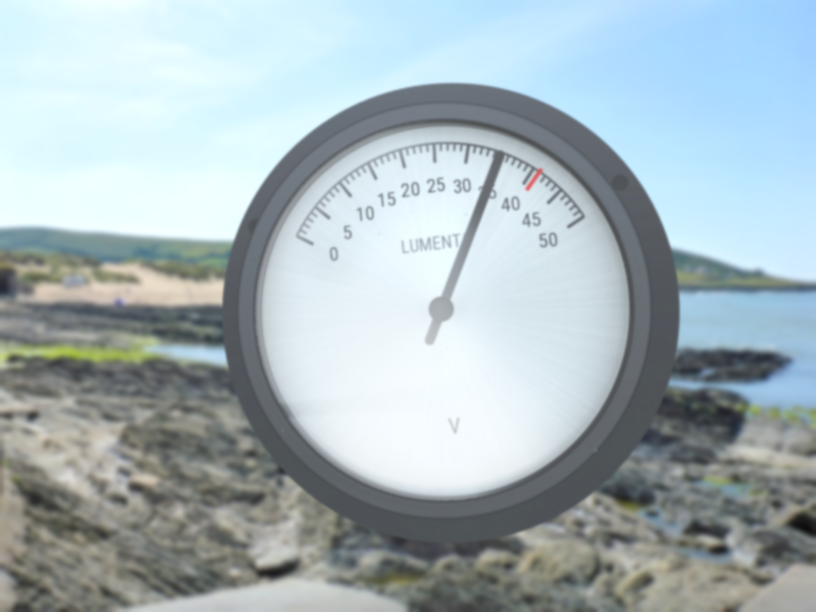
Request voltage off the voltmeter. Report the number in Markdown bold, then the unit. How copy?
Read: **35** V
